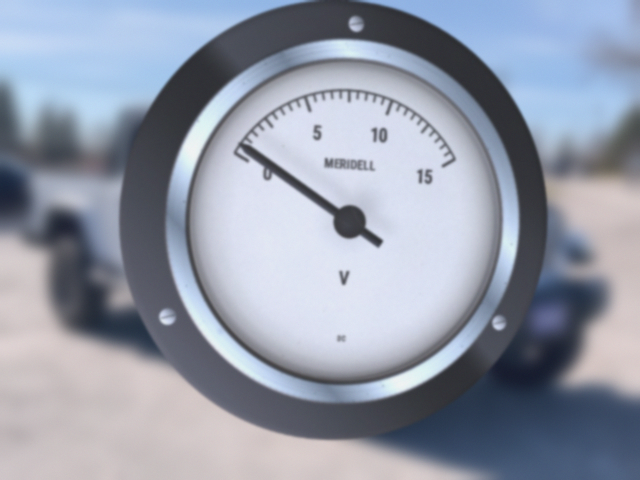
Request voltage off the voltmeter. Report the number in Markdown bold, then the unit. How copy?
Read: **0.5** V
